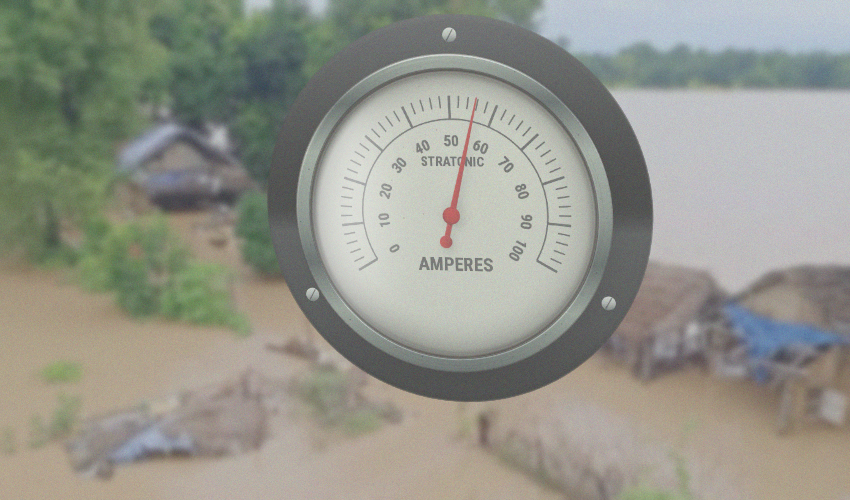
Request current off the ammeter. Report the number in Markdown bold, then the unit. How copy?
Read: **56** A
